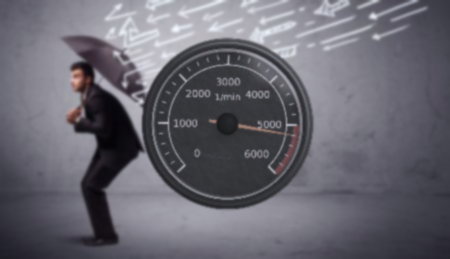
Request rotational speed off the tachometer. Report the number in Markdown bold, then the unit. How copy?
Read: **5200** rpm
